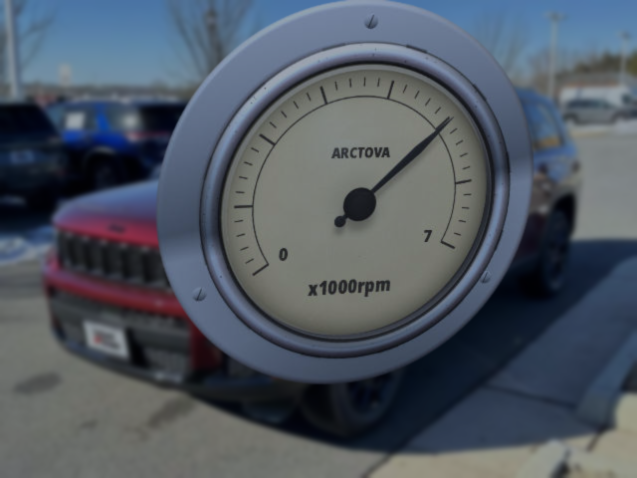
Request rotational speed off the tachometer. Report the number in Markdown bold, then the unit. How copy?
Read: **5000** rpm
